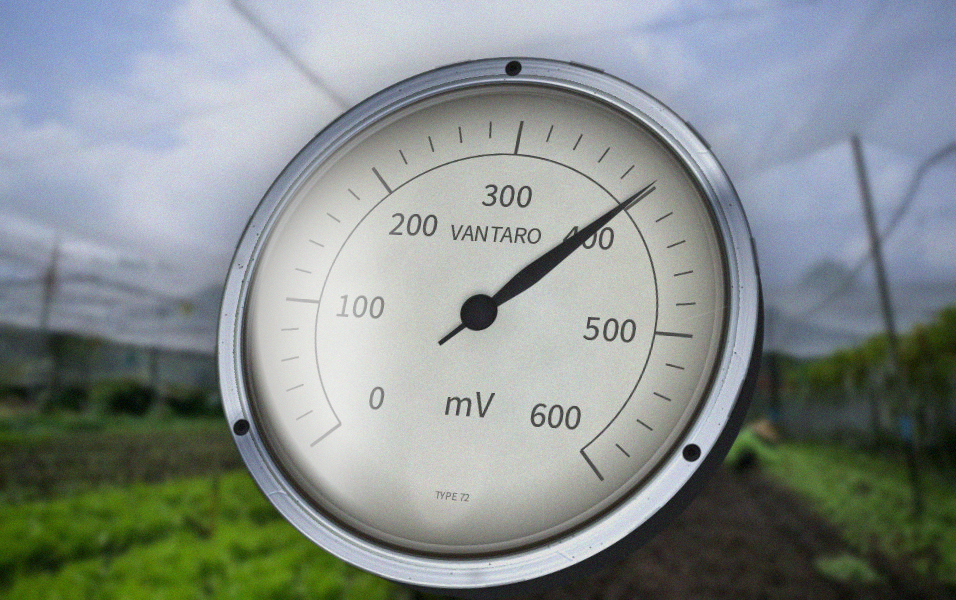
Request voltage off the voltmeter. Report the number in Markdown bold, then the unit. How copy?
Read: **400** mV
